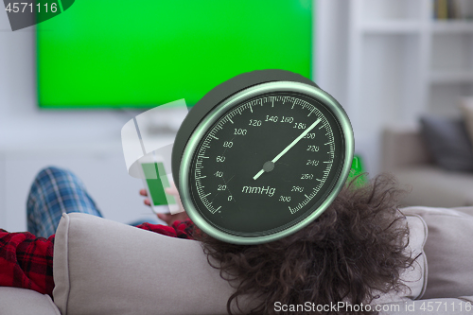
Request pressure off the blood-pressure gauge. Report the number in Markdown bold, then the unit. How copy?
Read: **190** mmHg
